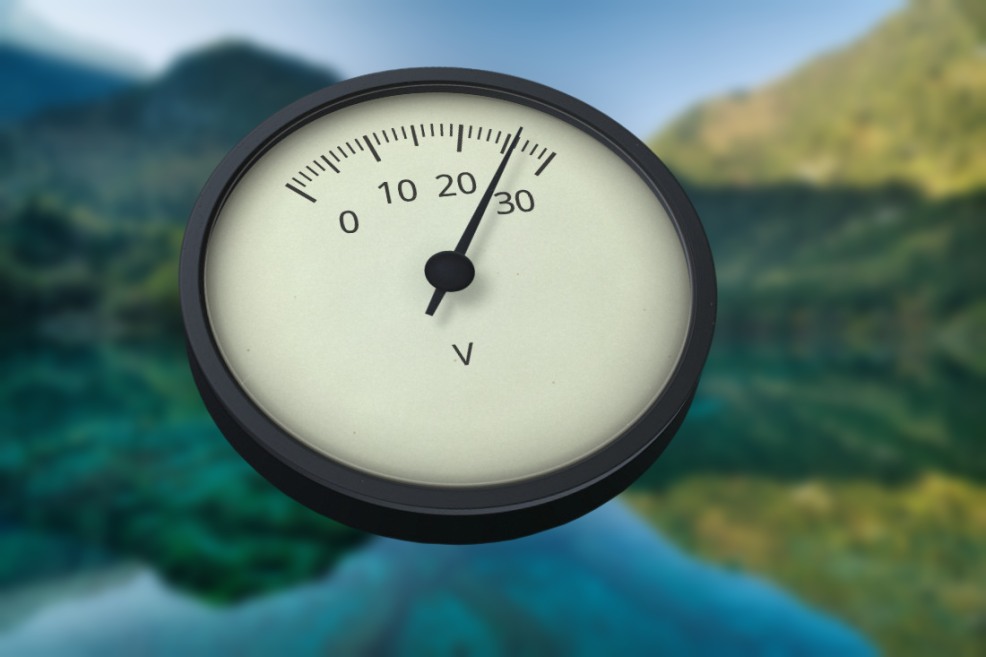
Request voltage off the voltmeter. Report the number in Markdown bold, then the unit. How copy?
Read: **26** V
